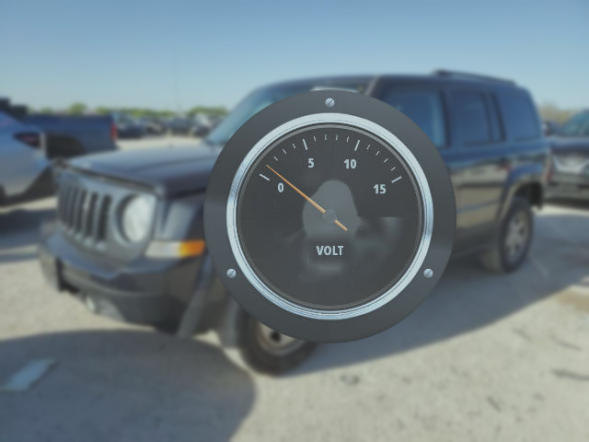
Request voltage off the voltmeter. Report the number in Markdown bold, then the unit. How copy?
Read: **1** V
